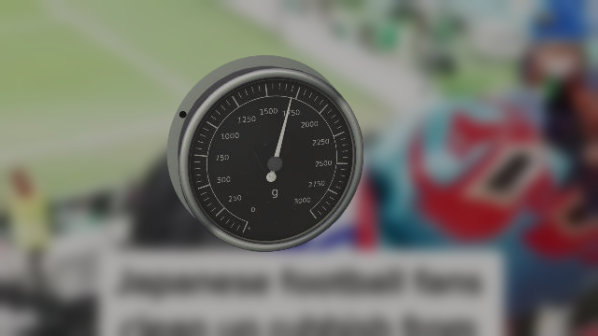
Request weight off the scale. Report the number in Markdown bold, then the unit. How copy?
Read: **1700** g
